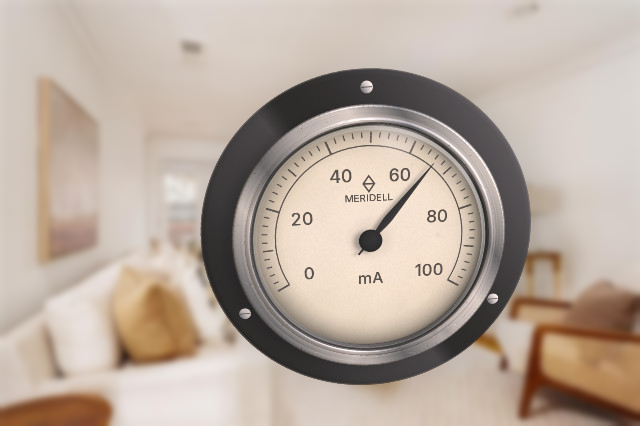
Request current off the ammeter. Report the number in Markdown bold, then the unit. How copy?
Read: **66** mA
